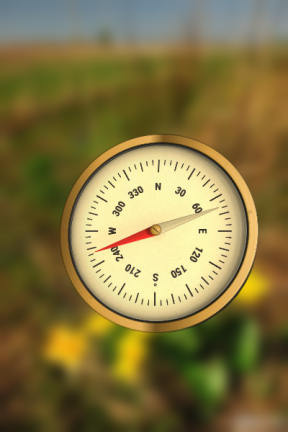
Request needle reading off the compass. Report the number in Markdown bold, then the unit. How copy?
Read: **250** °
